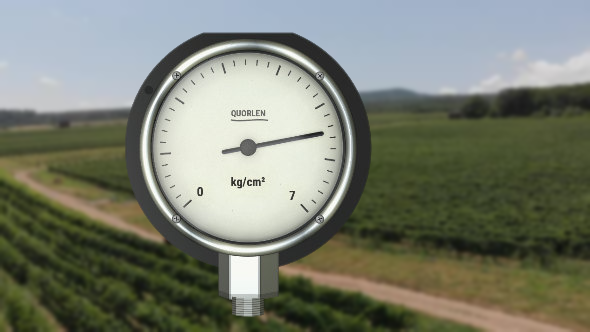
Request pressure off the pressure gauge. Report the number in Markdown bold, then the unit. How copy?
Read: **5.5** kg/cm²
